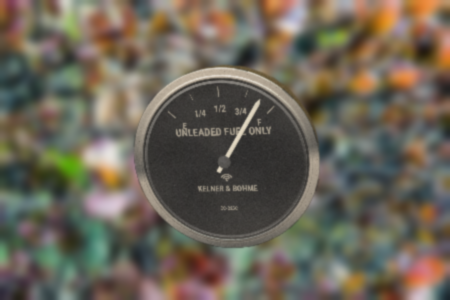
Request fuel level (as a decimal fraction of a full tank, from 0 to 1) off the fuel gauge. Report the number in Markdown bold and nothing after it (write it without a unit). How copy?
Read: **0.875**
